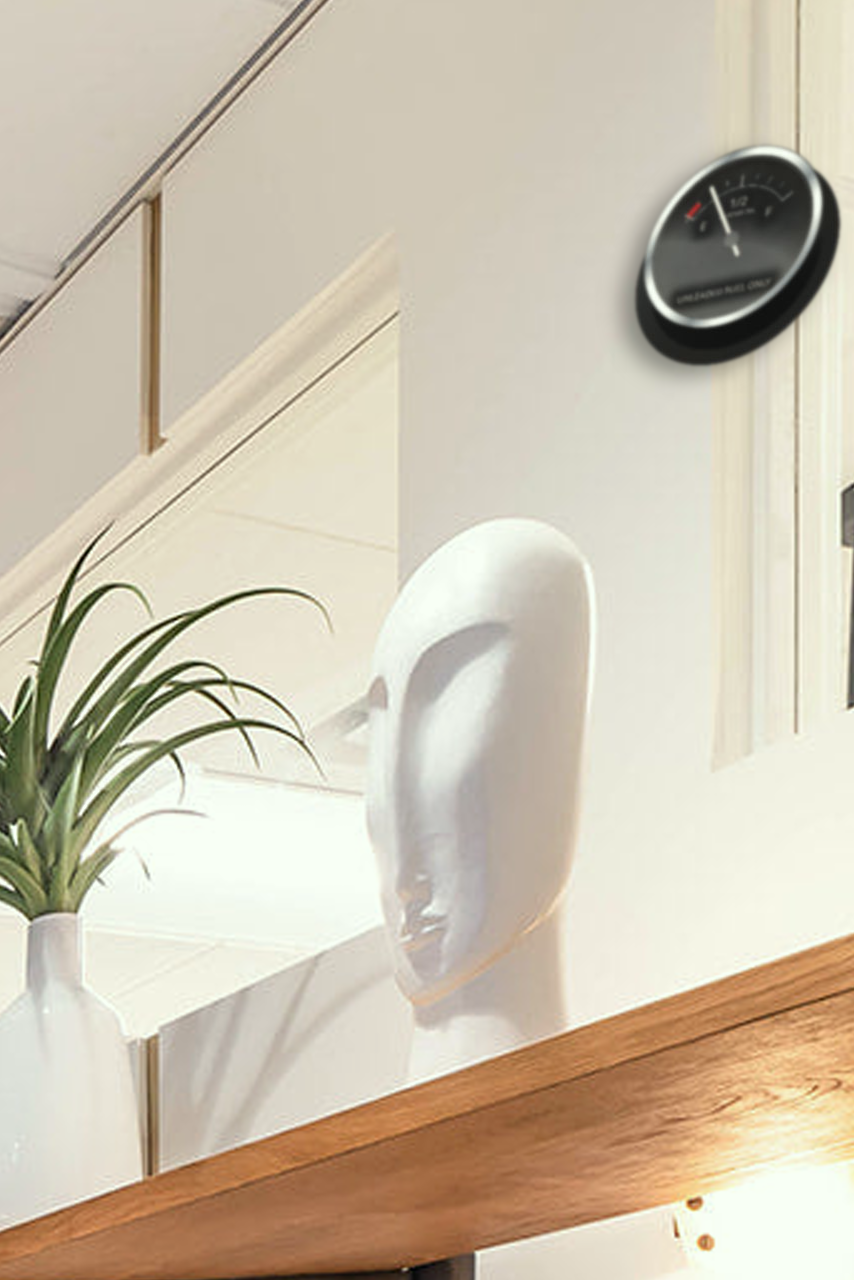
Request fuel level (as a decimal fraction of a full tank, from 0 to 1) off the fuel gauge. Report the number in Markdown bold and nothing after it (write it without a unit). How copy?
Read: **0.25**
